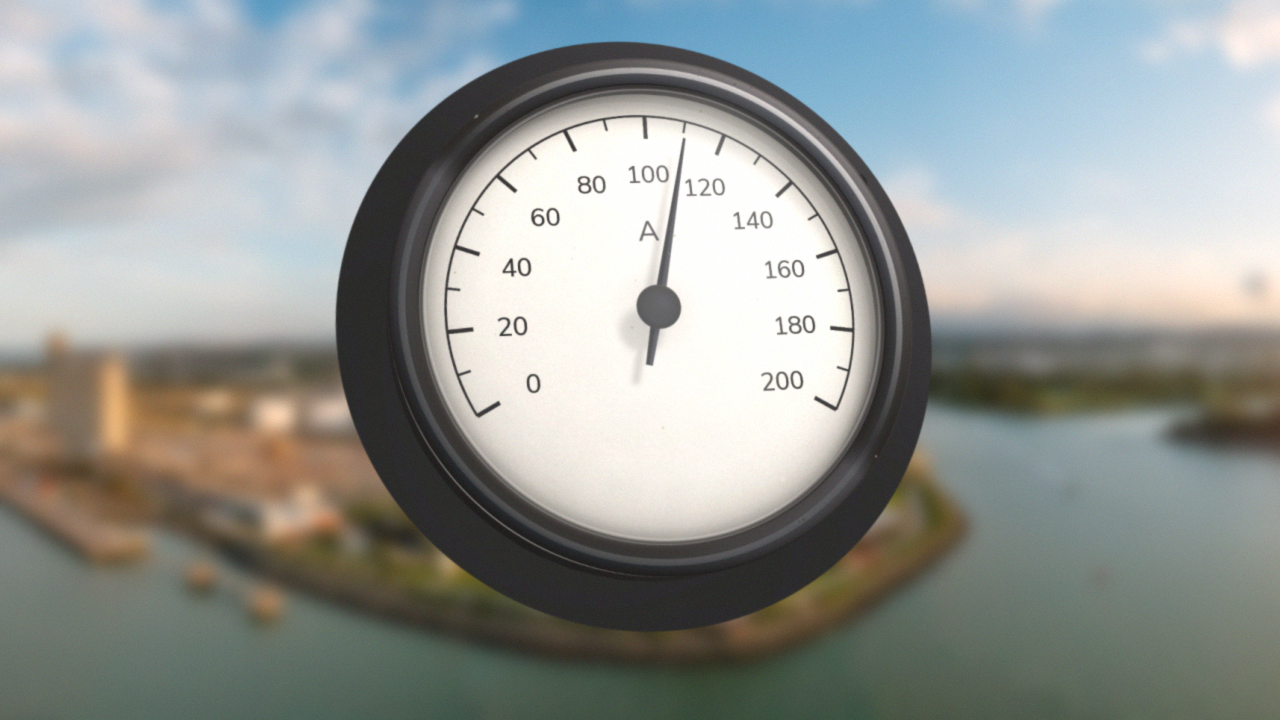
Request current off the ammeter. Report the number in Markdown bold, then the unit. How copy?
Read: **110** A
